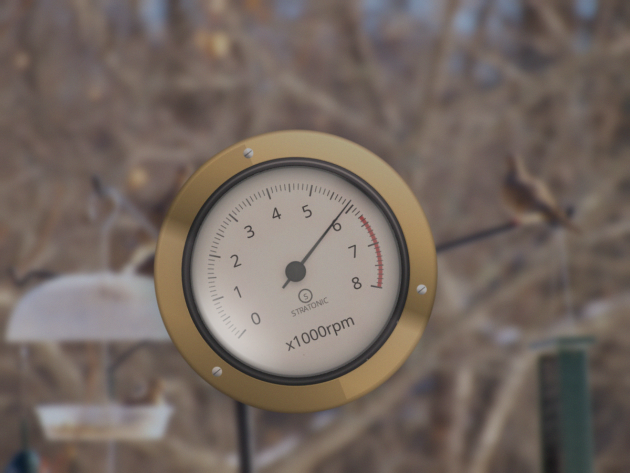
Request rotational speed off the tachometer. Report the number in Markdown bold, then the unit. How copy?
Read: **5900** rpm
